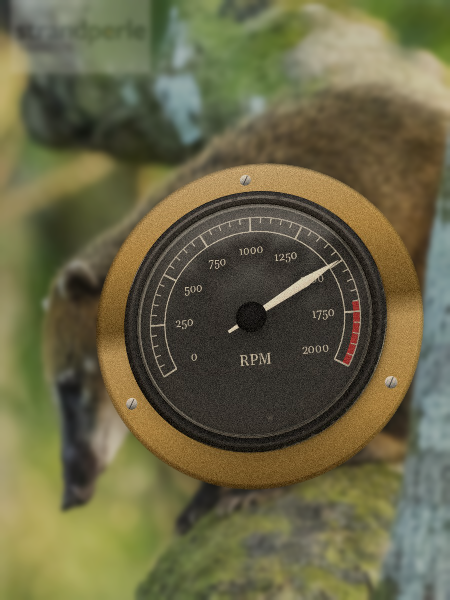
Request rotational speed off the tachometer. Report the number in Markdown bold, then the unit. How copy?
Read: **1500** rpm
